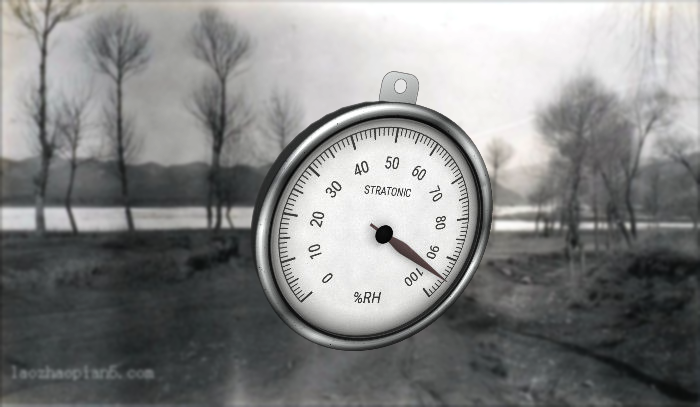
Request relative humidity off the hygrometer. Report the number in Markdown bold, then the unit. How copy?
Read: **95** %
